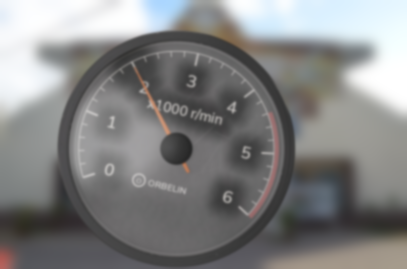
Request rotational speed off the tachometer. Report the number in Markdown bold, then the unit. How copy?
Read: **2000** rpm
